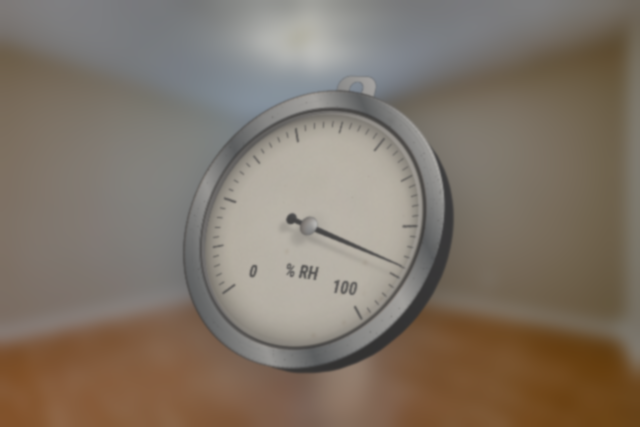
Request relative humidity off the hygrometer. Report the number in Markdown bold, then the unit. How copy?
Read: **88** %
